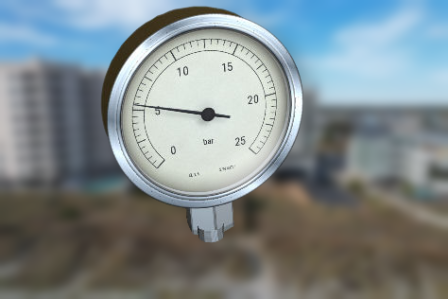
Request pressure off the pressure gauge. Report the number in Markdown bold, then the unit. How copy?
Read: **5.5** bar
